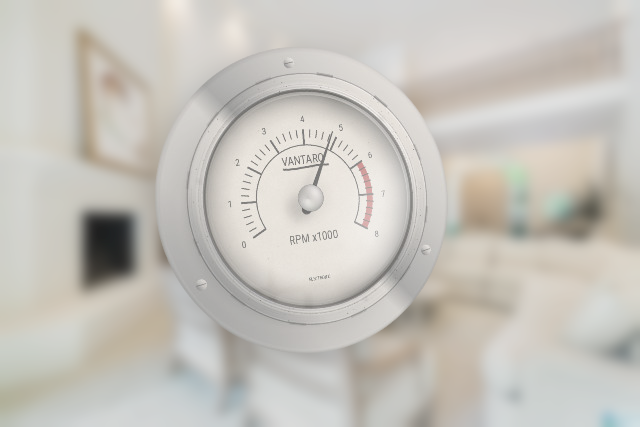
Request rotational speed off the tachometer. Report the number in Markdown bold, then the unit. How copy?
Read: **4800** rpm
